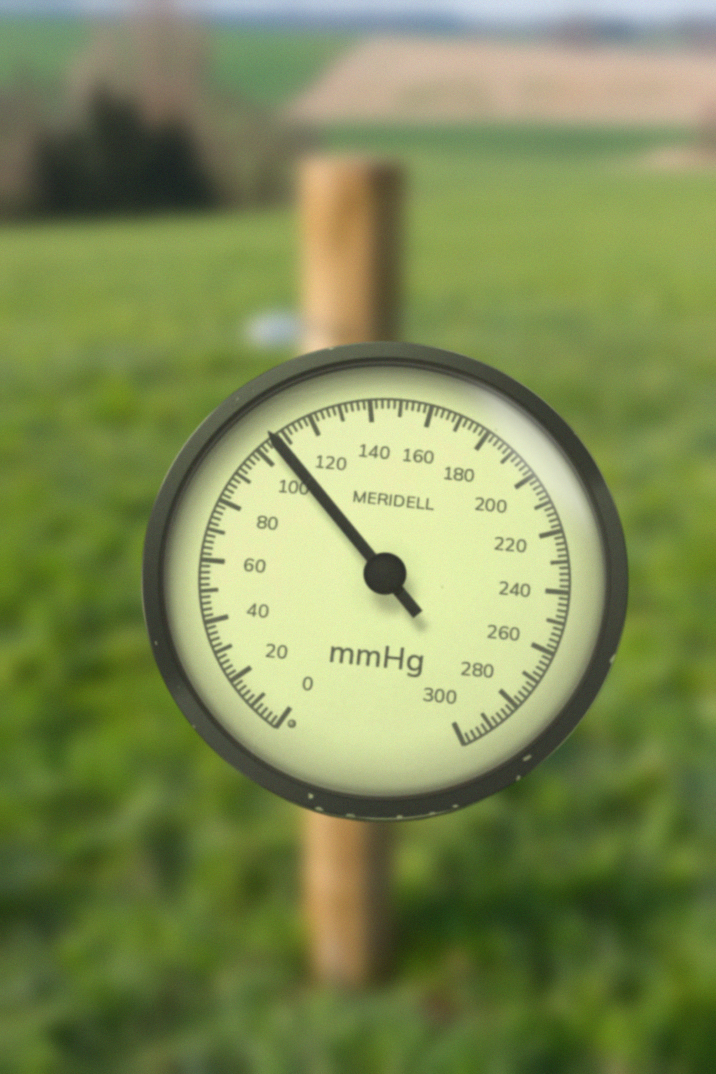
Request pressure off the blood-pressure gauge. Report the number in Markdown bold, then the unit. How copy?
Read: **106** mmHg
